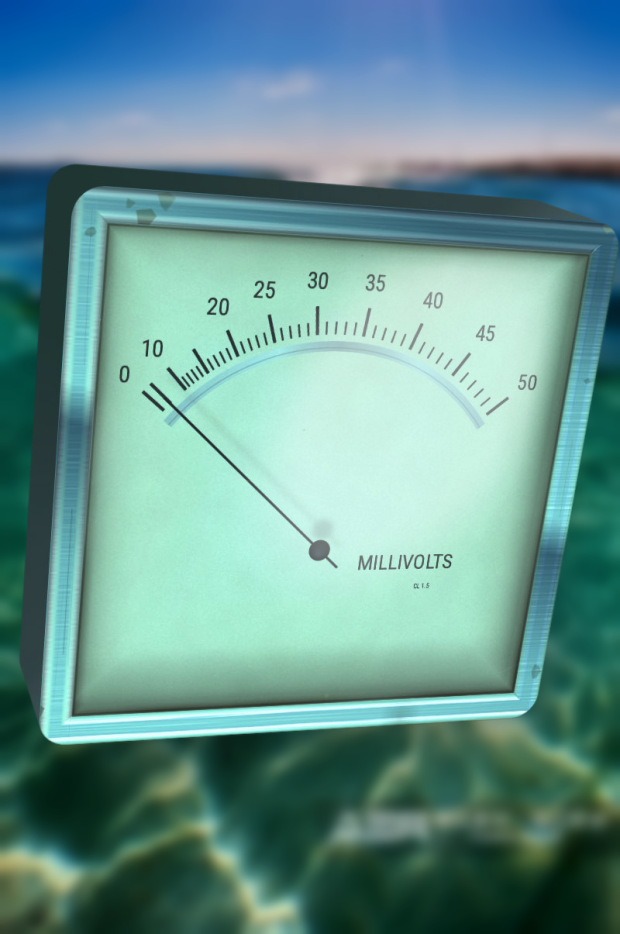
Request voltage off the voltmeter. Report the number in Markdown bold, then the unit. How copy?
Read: **5** mV
